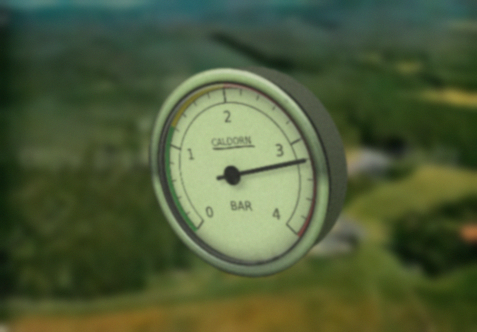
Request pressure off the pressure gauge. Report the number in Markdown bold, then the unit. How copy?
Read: **3.2** bar
